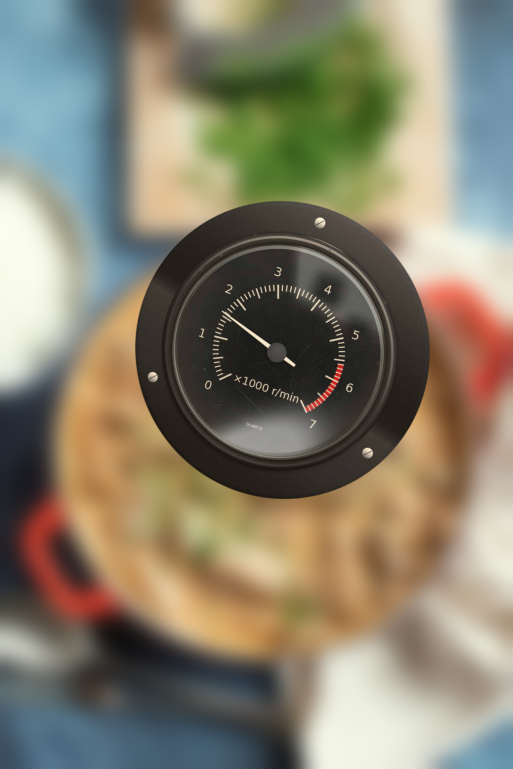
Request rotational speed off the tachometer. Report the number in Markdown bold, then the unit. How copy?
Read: **1600** rpm
